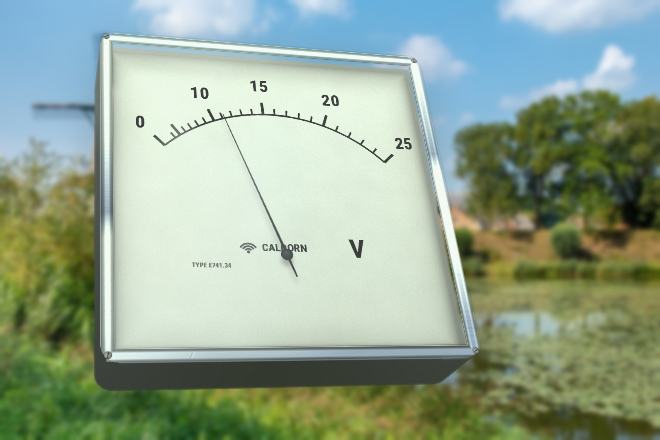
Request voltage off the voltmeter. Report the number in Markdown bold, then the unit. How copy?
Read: **11** V
